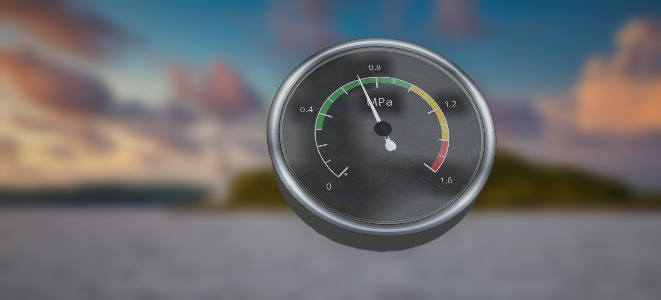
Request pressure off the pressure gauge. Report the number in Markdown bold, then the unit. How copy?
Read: **0.7** MPa
